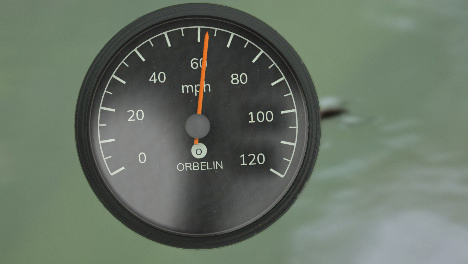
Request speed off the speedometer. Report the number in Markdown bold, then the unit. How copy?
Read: **62.5** mph
